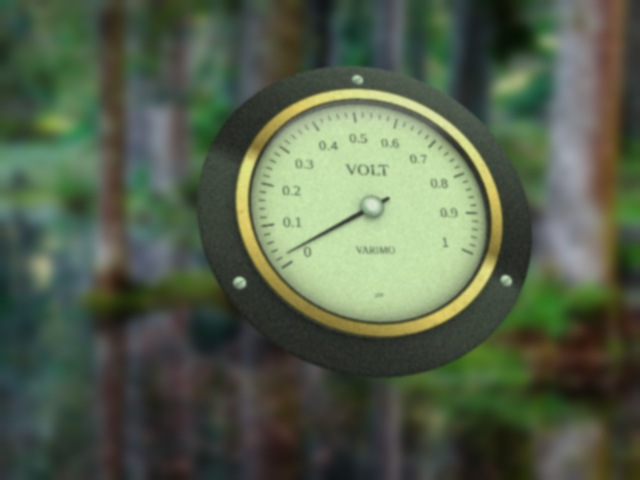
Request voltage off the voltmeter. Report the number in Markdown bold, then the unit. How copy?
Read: **0.02** V
